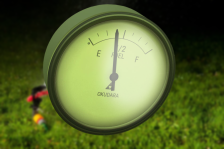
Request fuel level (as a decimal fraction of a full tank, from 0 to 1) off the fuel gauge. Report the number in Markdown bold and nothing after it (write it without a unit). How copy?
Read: **0.375**
